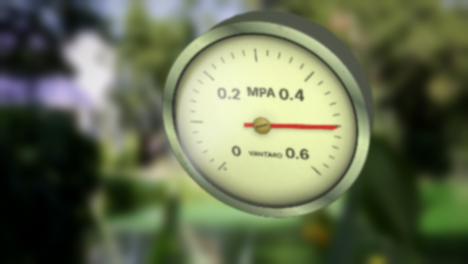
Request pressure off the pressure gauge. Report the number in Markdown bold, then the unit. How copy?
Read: **0.5** MPa
